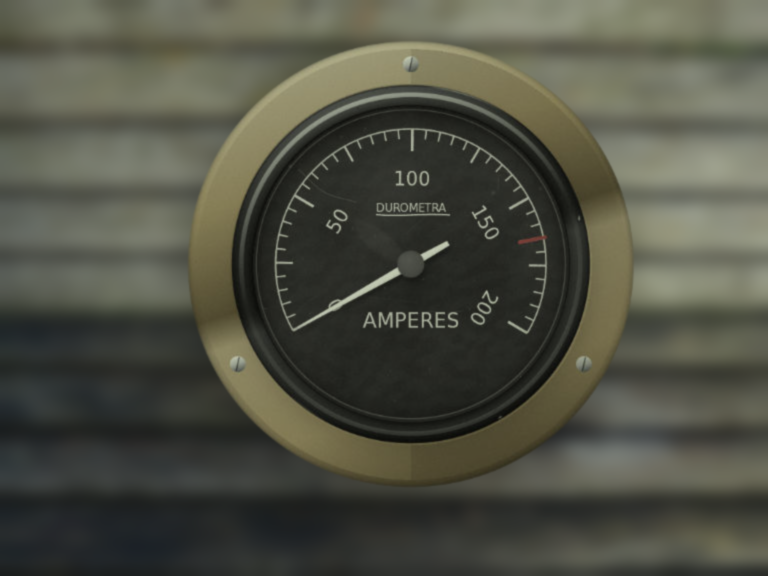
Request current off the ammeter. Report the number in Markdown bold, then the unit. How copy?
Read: **0** A
